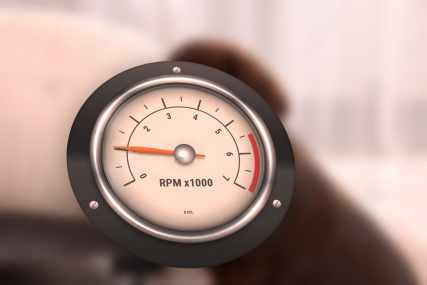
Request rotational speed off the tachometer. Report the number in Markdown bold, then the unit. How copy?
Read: **1000** rpm
